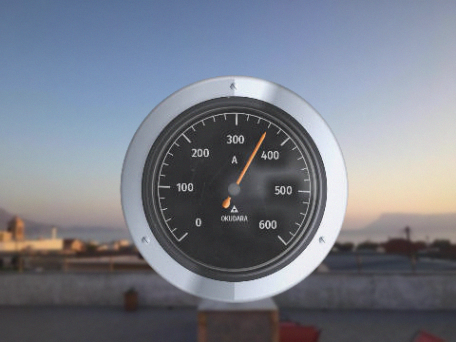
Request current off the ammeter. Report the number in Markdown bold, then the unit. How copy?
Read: **360** A
